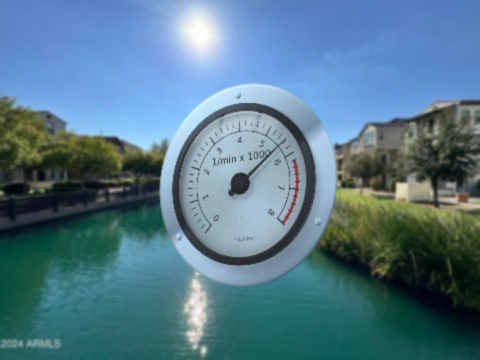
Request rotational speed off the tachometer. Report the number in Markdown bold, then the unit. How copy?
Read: **5600** rpm
